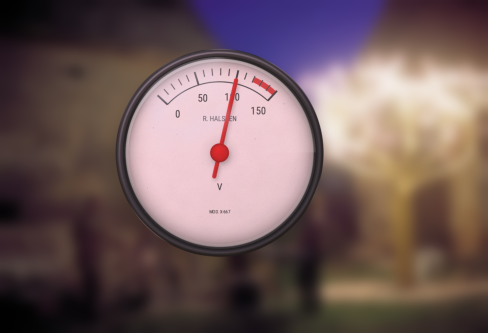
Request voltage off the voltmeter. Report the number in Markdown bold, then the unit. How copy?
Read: **100** V
